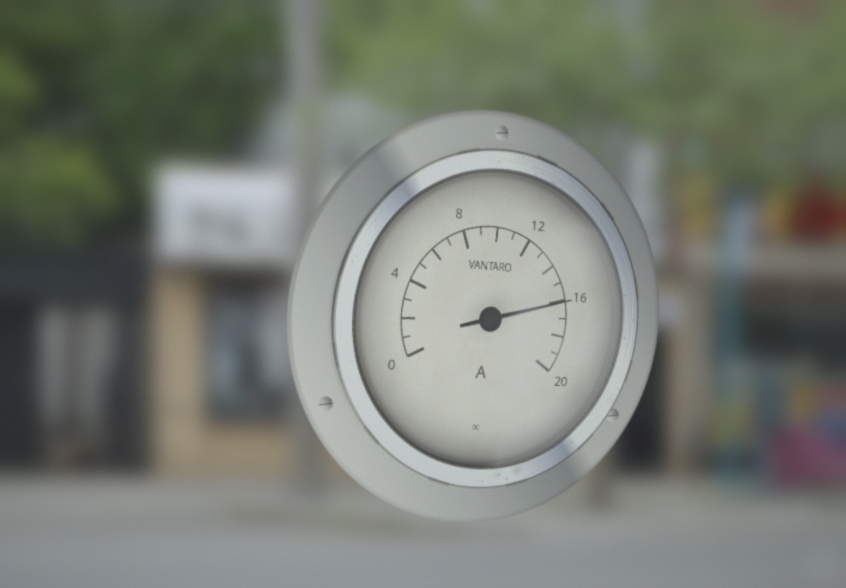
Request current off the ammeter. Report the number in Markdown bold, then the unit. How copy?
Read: **16** A
